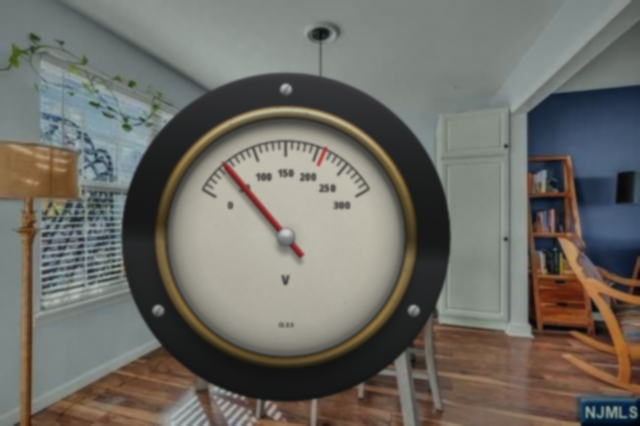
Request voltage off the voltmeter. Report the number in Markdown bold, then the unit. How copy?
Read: **50** V
